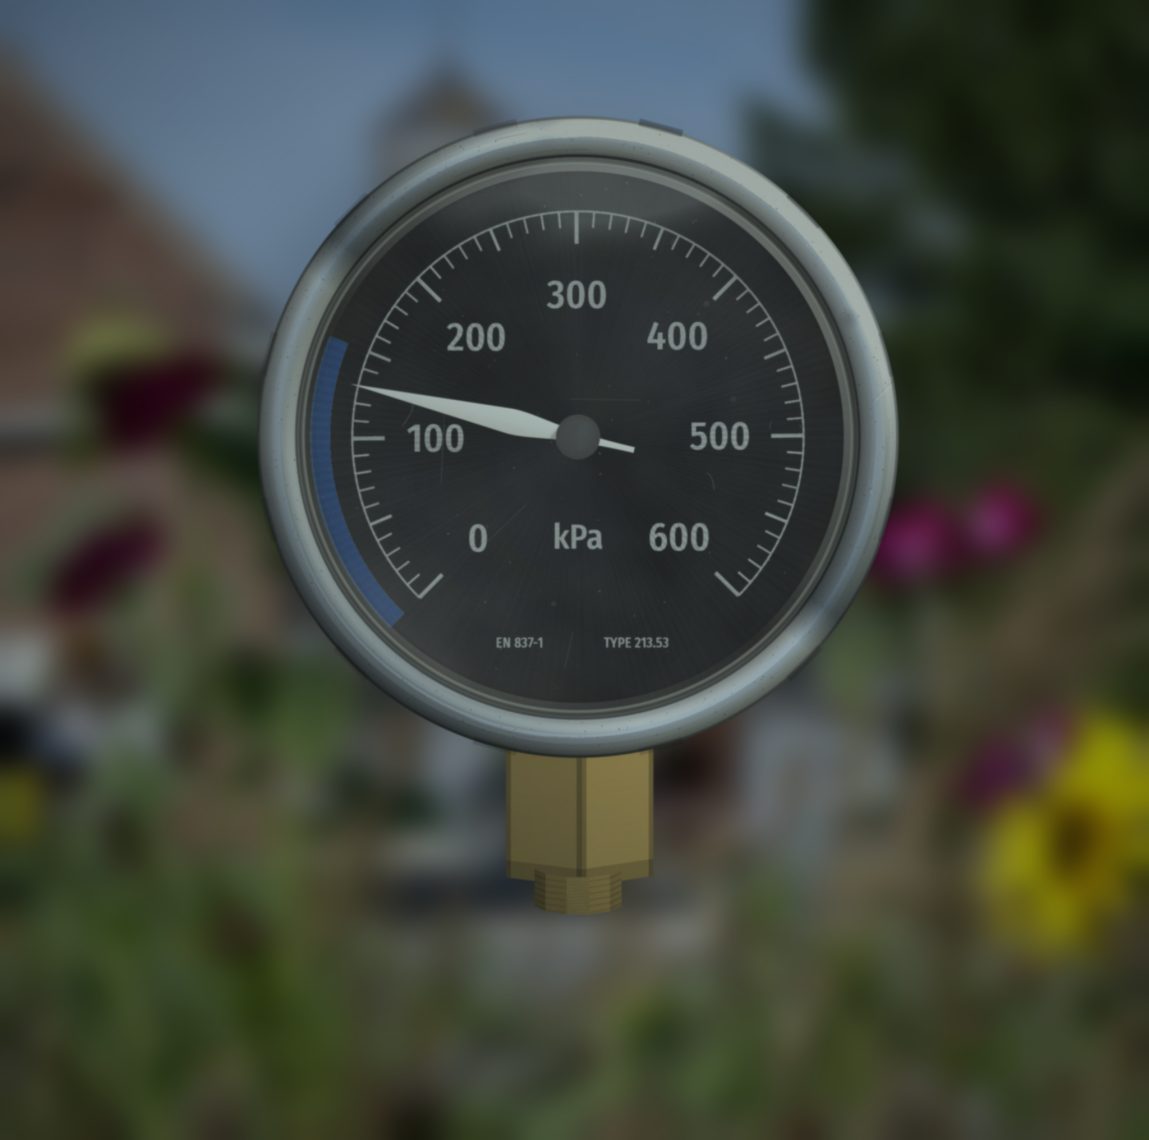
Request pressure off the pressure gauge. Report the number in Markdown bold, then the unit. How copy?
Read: **130** kPa
